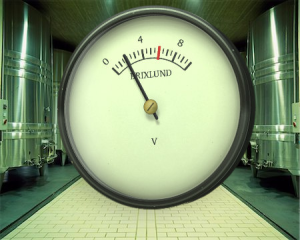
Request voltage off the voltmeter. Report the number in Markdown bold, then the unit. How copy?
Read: **2** V
